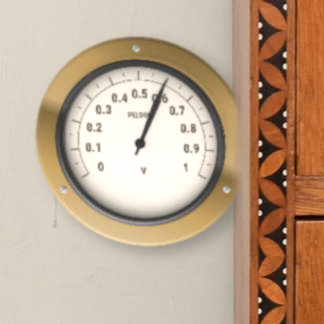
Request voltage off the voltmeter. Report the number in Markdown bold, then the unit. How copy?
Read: **0.6** V
